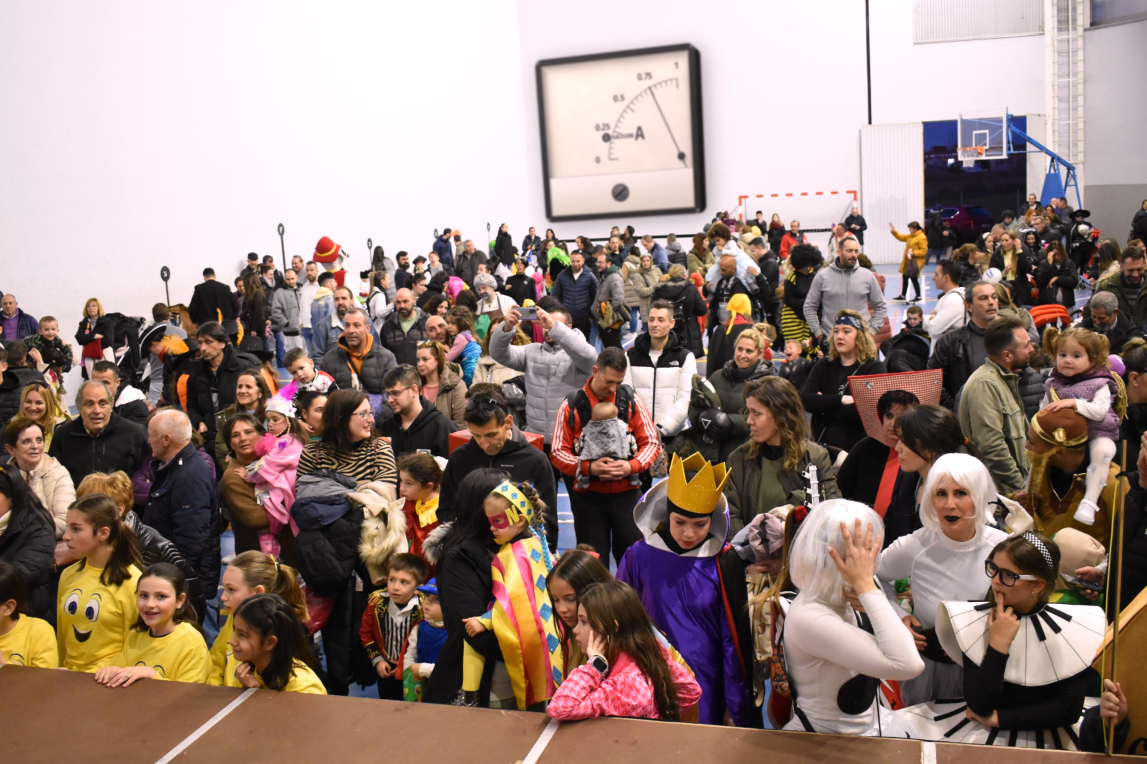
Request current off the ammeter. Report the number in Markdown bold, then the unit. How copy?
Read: **0.75** A
